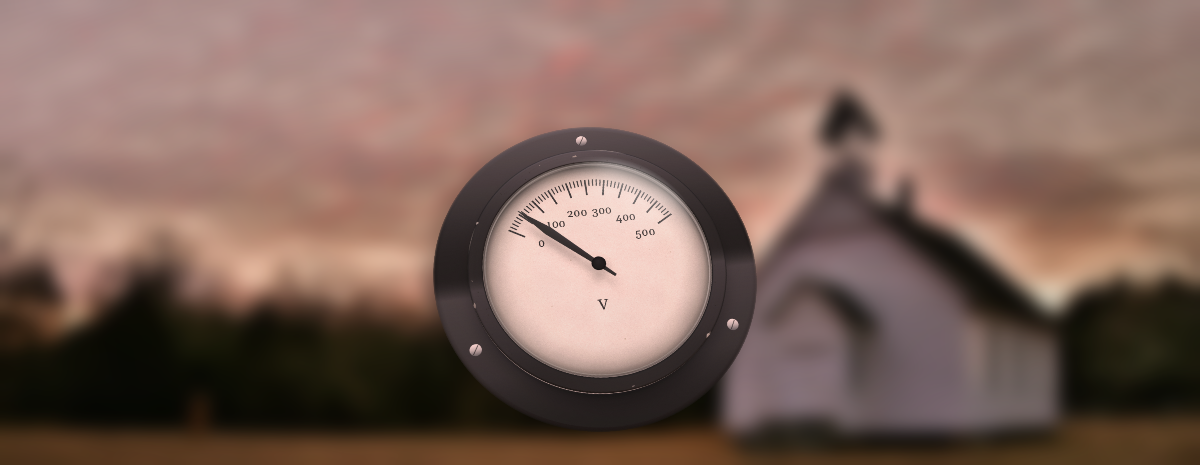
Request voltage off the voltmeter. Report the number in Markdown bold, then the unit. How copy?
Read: **50** V
